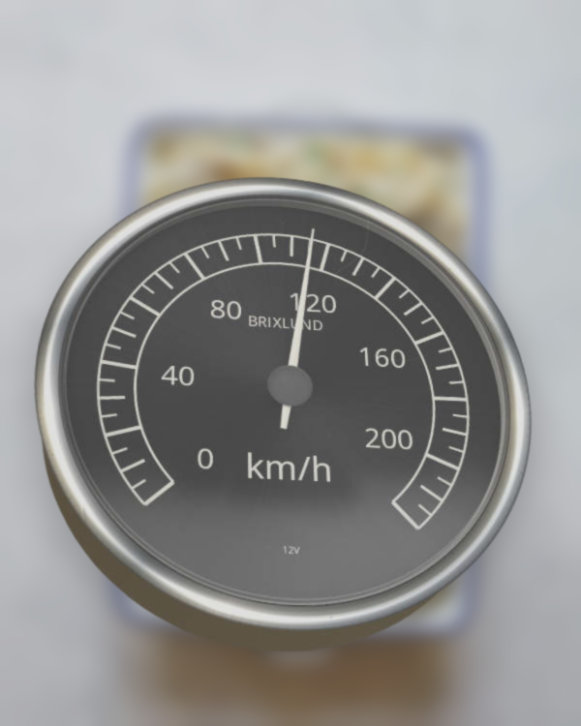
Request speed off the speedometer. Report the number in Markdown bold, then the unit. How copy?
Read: **115** km/h
